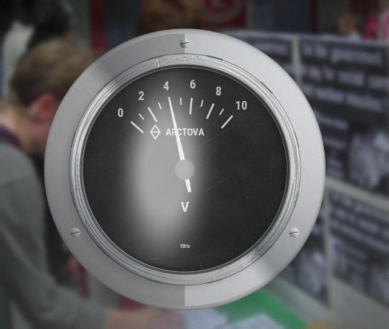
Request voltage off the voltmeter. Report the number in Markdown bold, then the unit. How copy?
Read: **4** V
